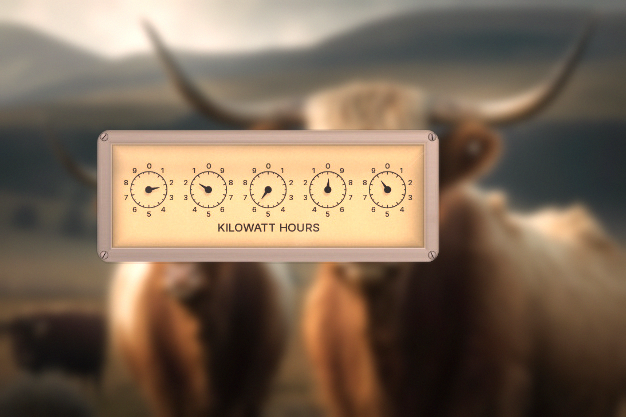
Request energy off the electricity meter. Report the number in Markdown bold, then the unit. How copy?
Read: **21599** kWh
